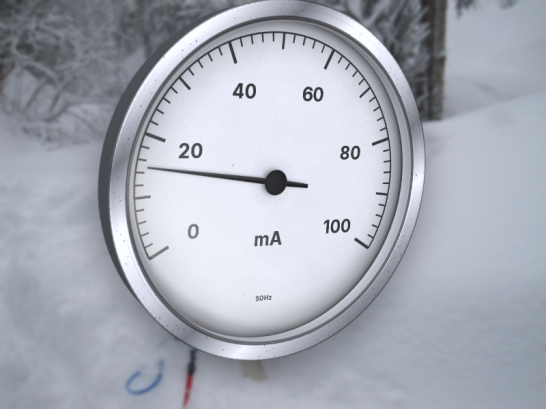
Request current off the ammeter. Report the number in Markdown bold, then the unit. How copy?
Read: **15** mA
